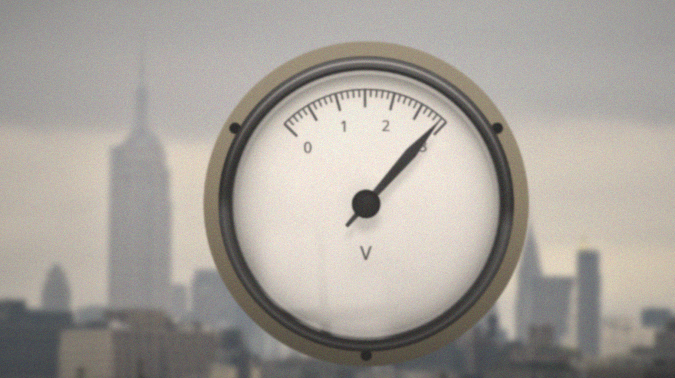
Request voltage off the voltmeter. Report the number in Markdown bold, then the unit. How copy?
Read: **2.9** V
